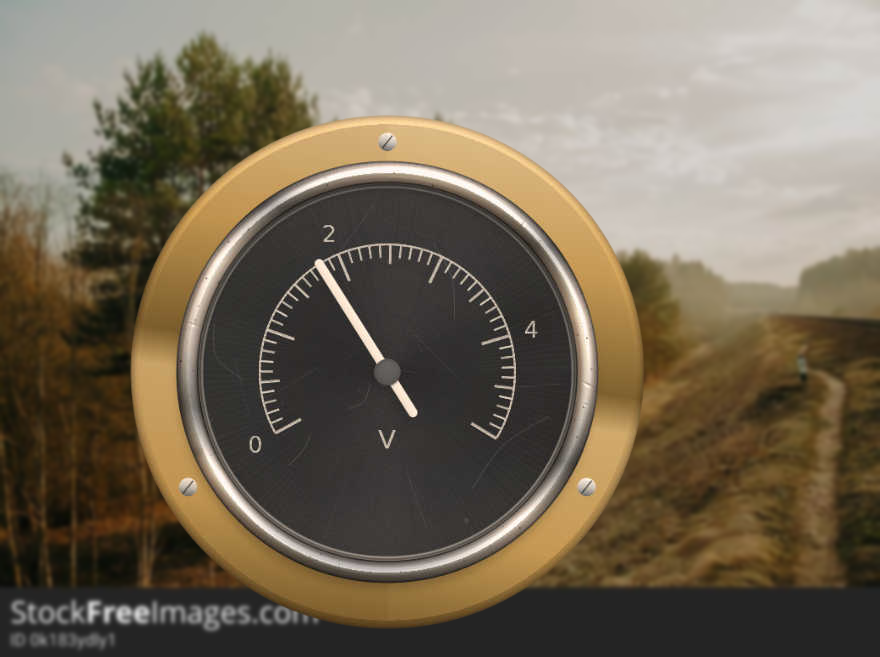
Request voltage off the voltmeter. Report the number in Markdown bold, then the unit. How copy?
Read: **1.8** V
